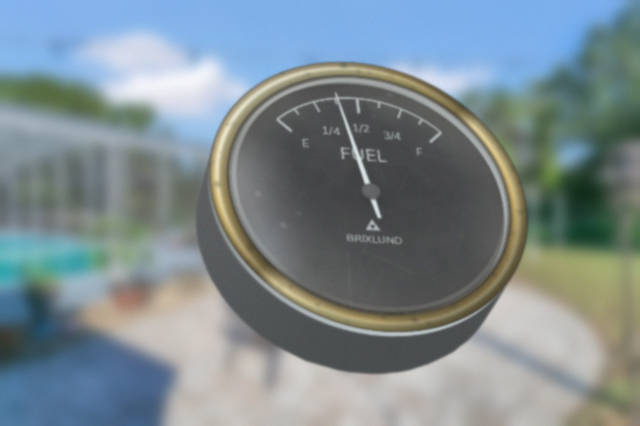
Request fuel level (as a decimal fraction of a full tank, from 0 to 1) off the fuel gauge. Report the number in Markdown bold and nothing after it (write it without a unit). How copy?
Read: **0.375**
